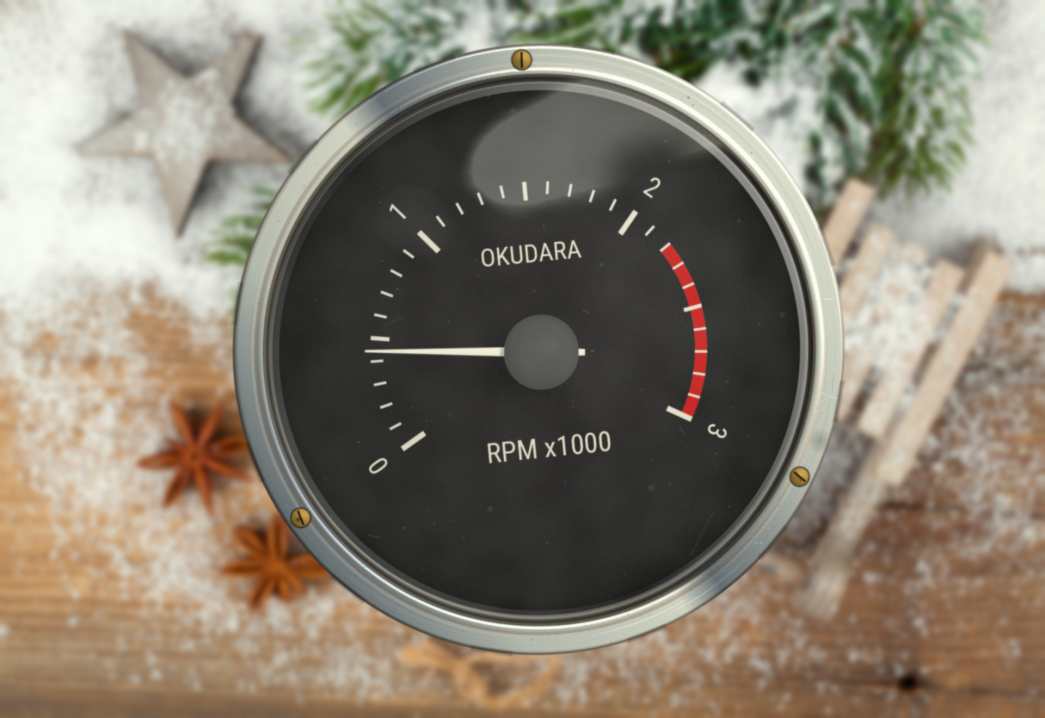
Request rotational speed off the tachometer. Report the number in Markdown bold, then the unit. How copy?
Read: **450** rpm
